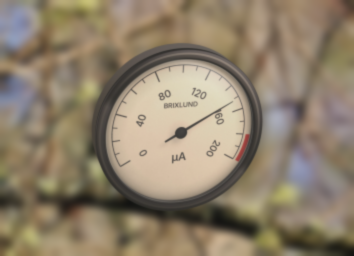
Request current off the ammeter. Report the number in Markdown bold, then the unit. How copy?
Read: **150** µA
